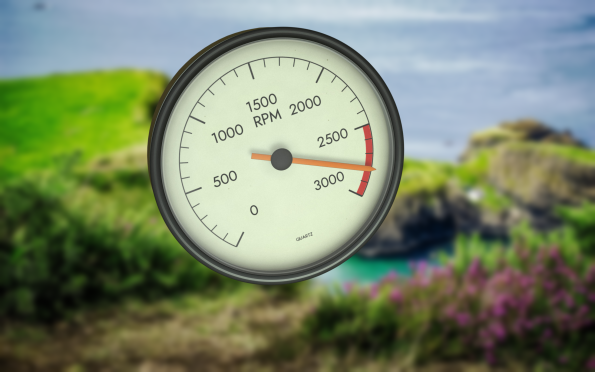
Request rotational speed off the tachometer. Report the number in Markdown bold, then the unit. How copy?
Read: **2800** rpm
